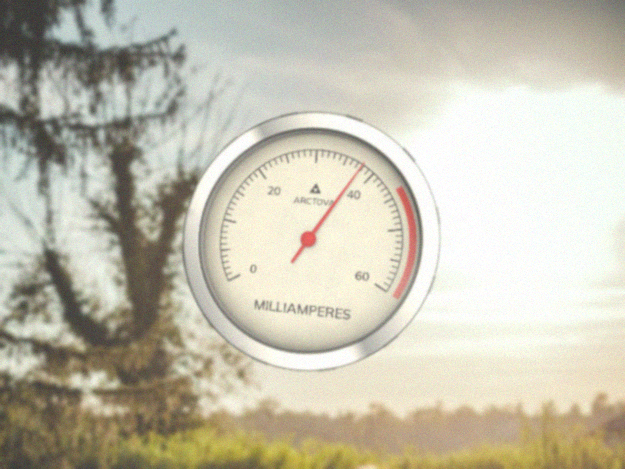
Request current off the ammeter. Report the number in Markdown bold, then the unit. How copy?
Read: **38** mA
